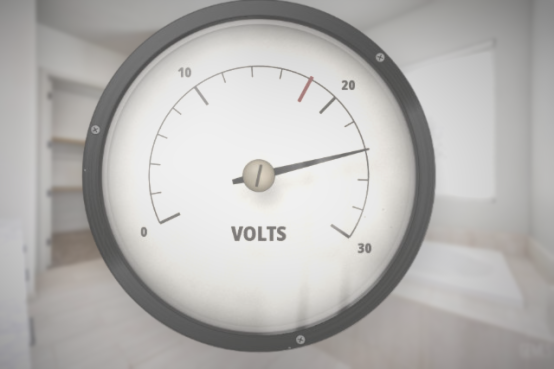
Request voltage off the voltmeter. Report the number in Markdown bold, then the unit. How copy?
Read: **24** V
